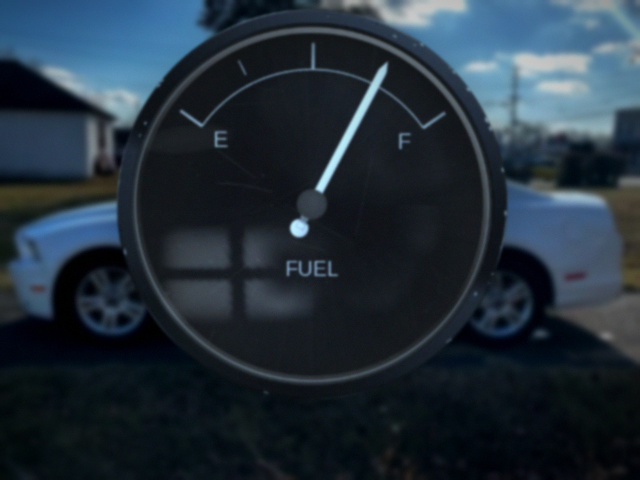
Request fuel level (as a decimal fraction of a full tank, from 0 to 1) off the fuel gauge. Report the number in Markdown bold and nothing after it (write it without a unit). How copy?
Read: **0.75**
